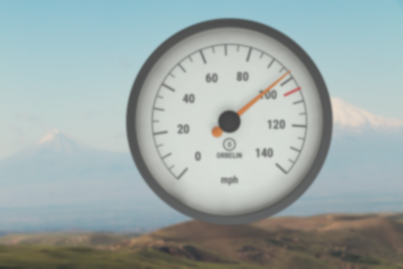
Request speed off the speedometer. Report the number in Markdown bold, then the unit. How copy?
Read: **97.5** mph
